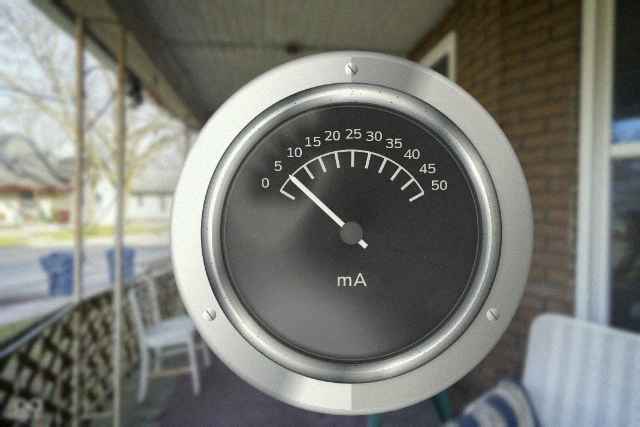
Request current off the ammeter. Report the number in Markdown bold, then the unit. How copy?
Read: **5** mA
